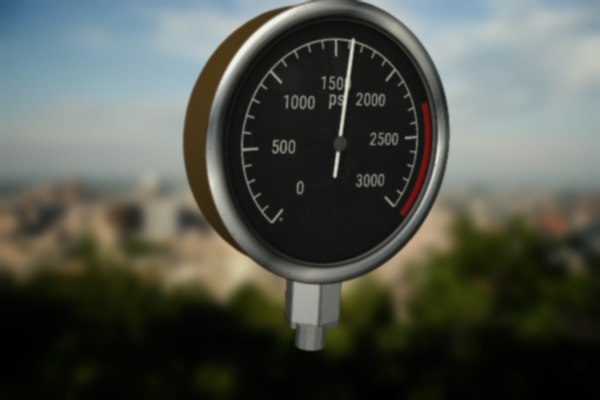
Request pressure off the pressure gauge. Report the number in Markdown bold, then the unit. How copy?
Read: **1600** psi
